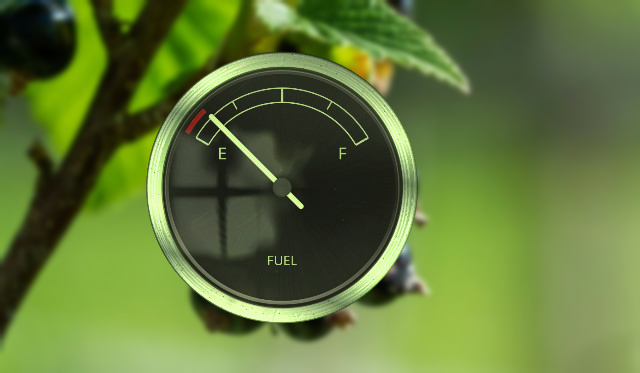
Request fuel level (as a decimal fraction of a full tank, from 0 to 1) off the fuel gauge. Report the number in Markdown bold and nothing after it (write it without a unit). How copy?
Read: **0.125**
